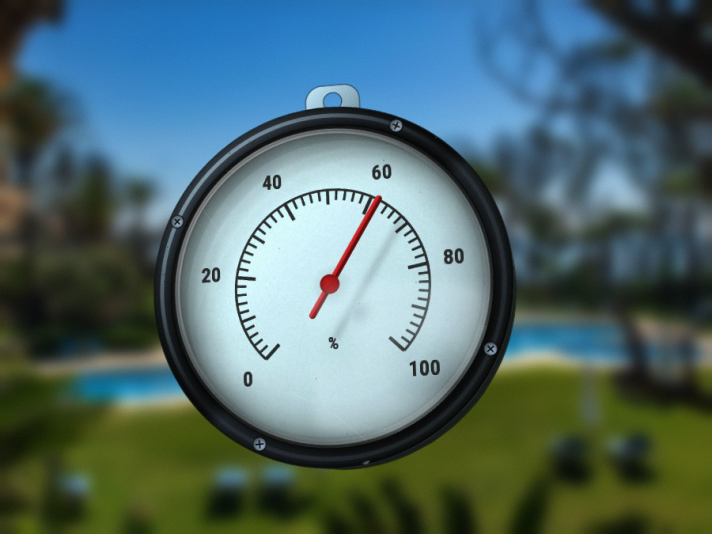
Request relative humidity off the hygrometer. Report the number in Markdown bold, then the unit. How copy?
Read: **62** %
